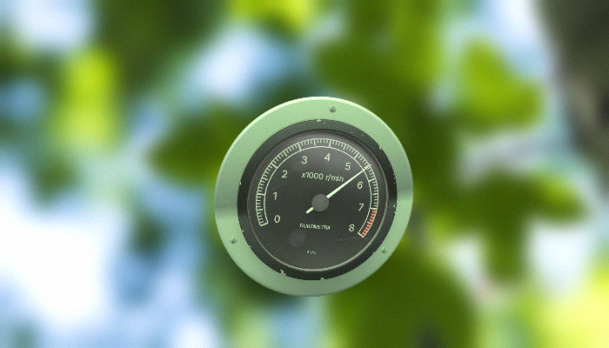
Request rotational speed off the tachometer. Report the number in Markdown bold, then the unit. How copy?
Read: **5500** rpm
